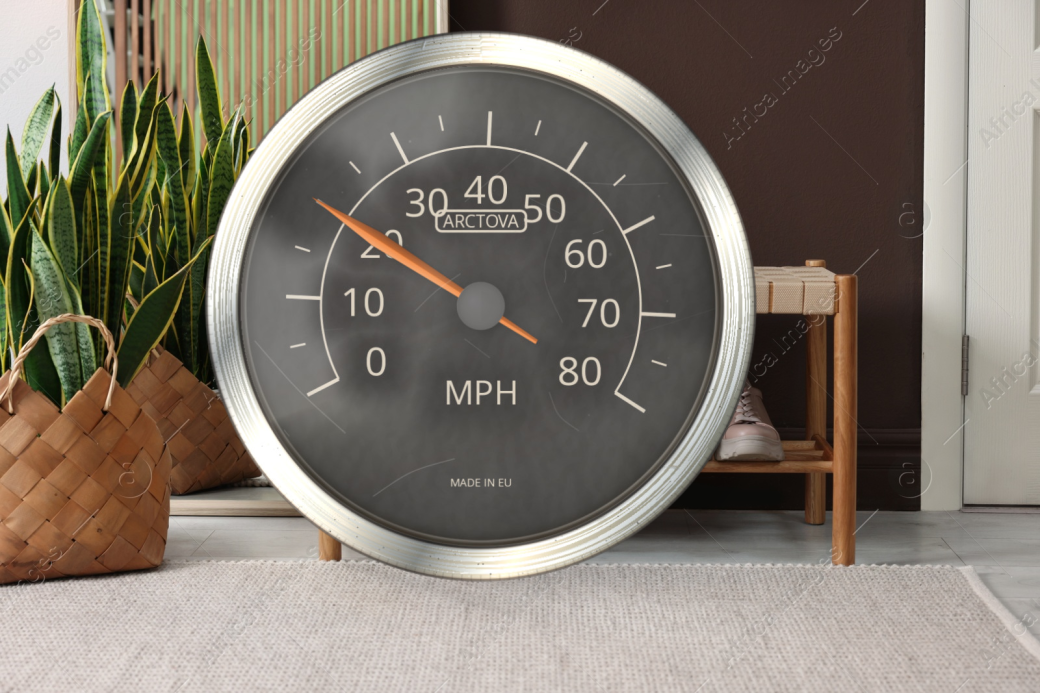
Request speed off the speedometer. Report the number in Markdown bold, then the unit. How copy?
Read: **20** mph
